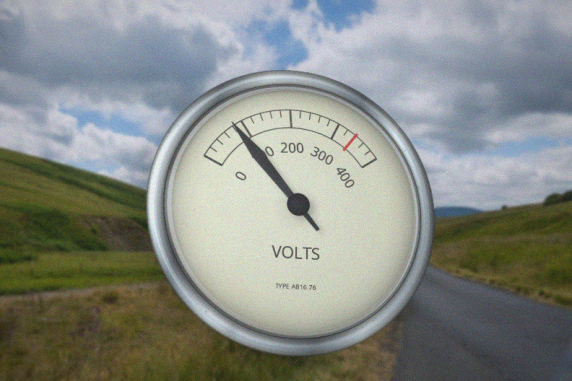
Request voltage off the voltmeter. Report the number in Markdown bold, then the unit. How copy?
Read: **80** V
